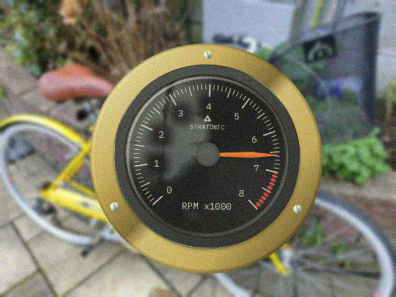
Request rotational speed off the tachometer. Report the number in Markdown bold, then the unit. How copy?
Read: **6600** rpm
